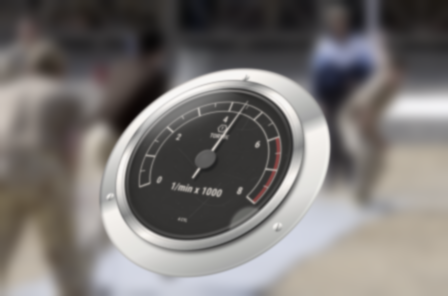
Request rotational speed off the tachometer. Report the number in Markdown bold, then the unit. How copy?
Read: **4500** rpm
